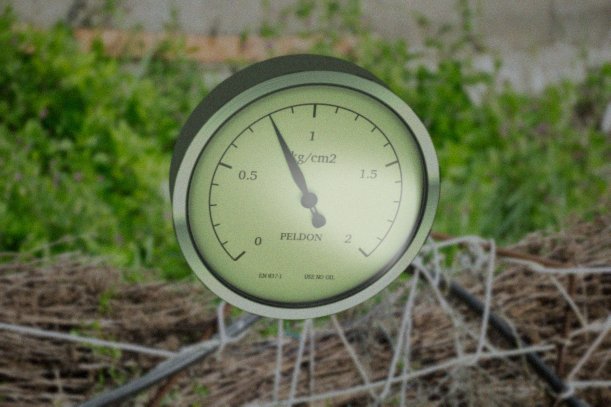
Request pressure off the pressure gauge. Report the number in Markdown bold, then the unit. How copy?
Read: **0.8** kg/cm²
